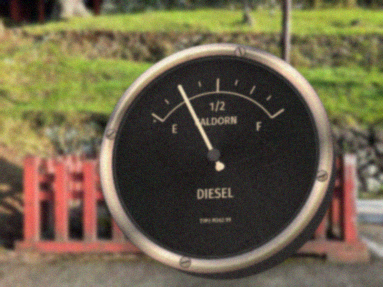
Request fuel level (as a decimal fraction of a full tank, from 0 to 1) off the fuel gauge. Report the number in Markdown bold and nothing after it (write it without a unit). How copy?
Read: **0.25**
